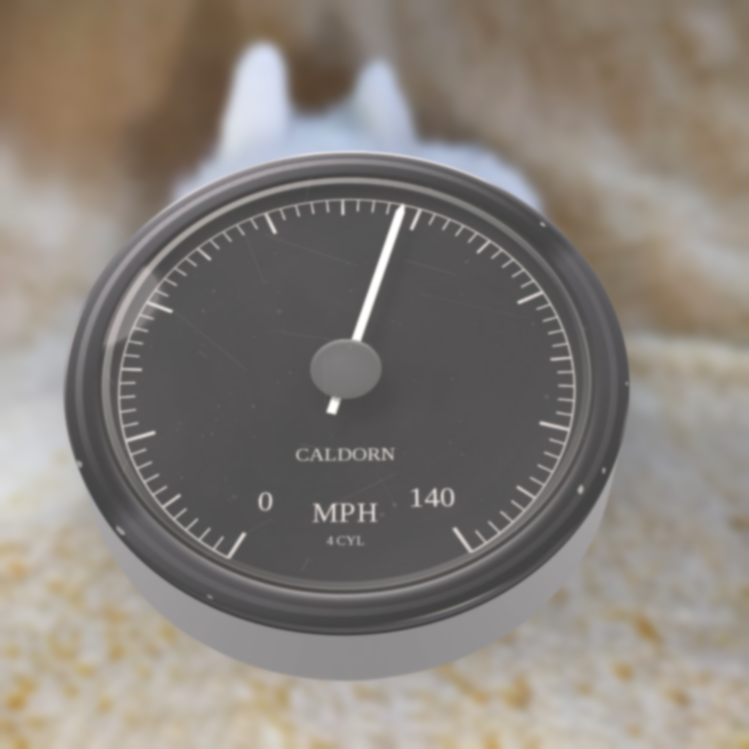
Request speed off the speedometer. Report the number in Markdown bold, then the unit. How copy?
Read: **78** mph
